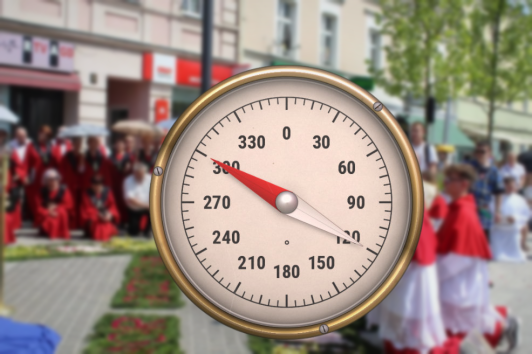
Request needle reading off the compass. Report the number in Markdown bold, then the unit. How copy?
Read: **300** °
